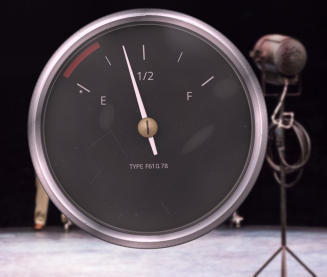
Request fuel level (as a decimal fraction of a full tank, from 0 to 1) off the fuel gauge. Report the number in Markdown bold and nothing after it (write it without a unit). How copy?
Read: **0.375**
